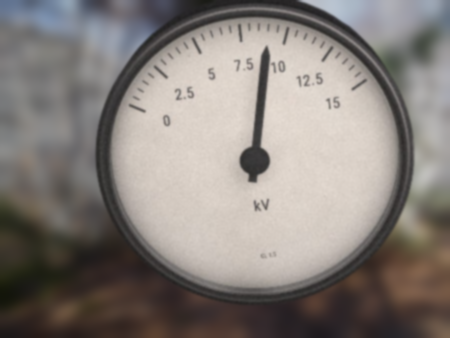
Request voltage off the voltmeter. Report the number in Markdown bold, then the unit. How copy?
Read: **9** kV
